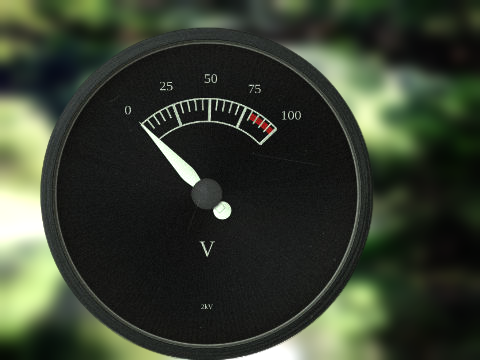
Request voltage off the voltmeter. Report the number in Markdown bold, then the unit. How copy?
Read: **0** V
